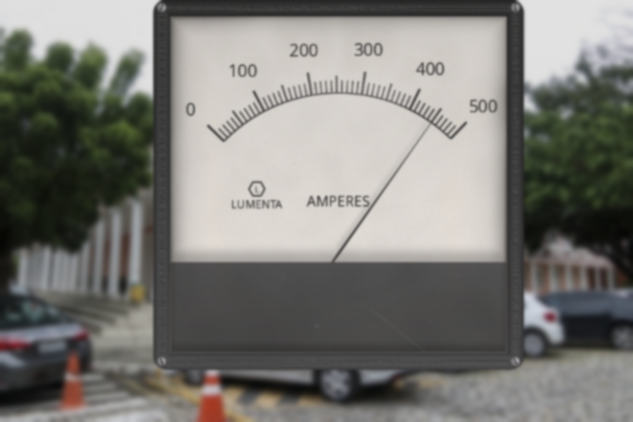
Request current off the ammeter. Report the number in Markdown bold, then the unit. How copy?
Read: **450** A
